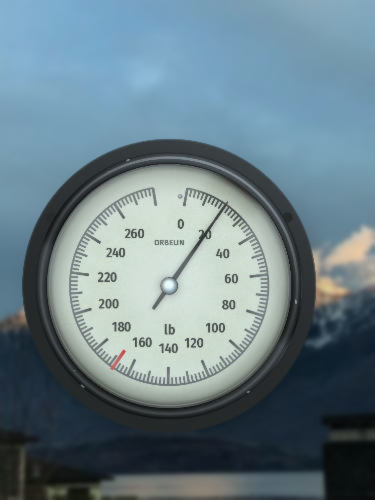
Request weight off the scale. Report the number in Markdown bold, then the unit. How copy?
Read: **20** lb
